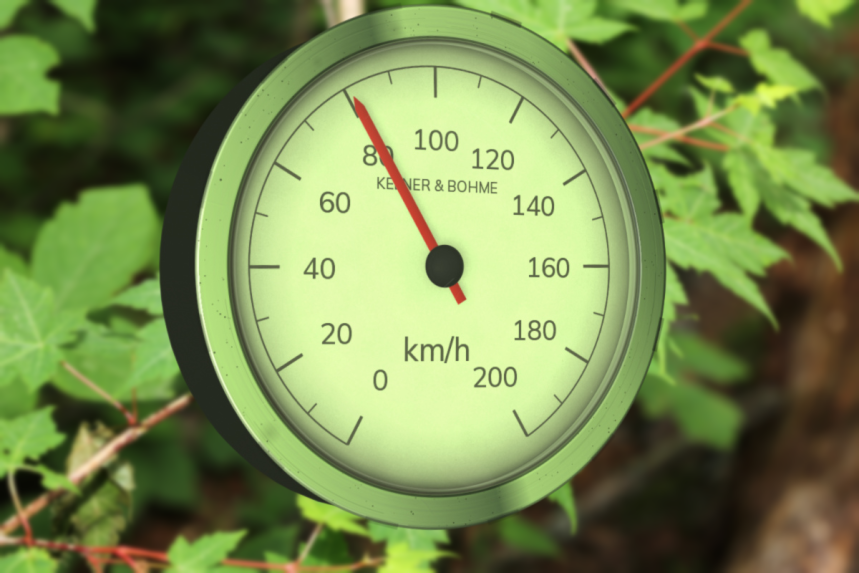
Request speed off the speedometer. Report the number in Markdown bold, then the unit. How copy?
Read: **80** km/h
